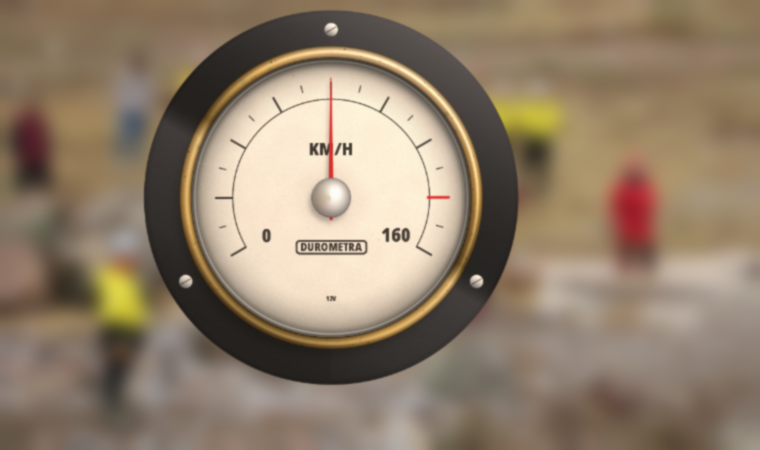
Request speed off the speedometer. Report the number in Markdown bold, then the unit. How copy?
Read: **80** km/h
